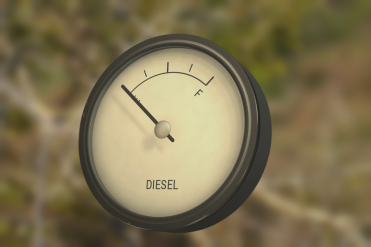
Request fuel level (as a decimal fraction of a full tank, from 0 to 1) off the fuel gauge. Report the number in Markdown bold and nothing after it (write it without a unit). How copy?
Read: **0**
